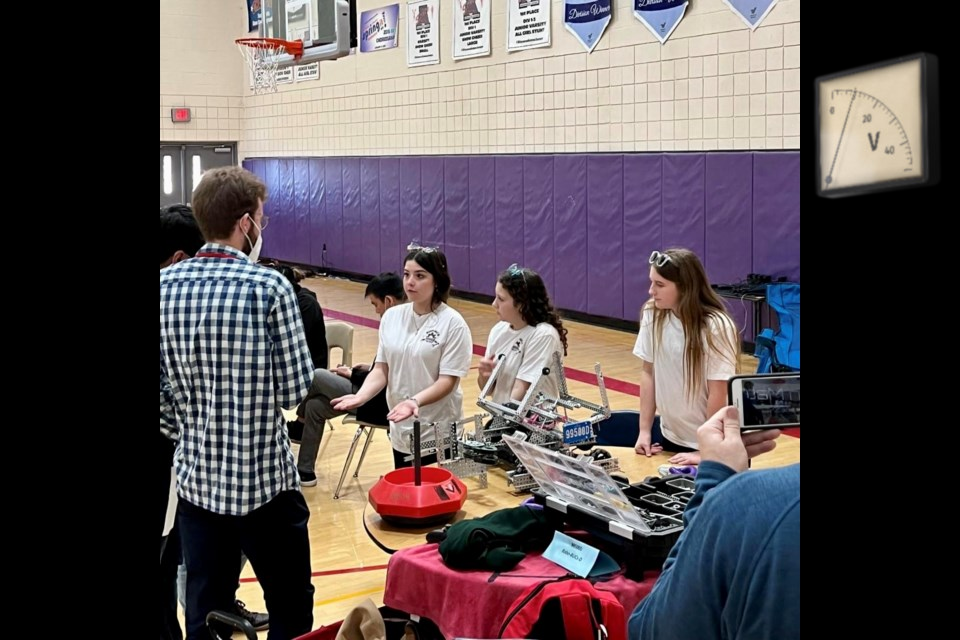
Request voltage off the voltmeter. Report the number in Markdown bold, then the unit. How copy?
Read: **10** V
